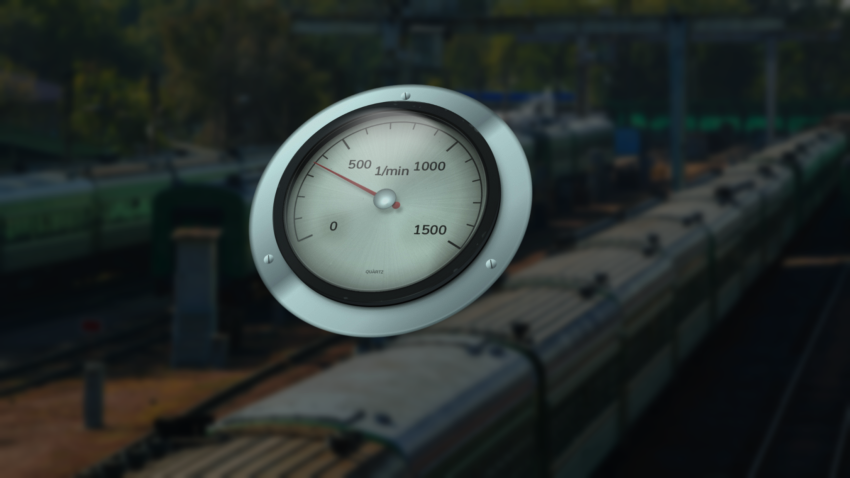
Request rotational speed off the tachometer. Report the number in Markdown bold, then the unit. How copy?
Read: **350** rpm
